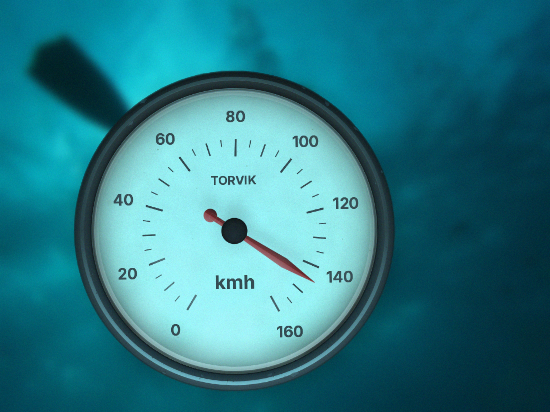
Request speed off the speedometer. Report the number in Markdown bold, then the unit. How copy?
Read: **145** km/h
